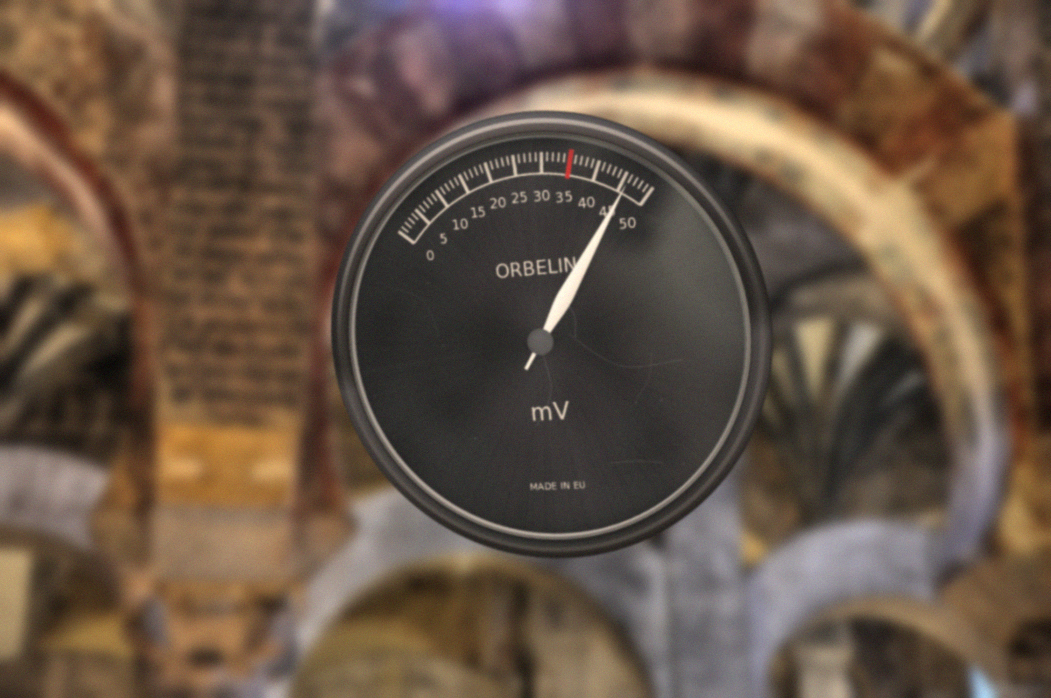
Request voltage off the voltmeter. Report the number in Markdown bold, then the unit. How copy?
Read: **46** mV
